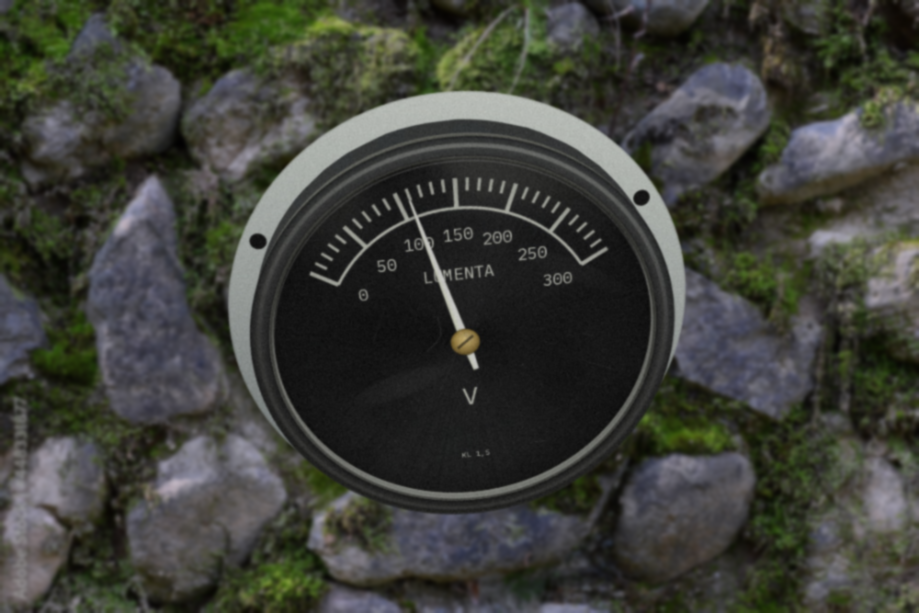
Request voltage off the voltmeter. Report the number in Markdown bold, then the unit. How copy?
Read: **110** V
